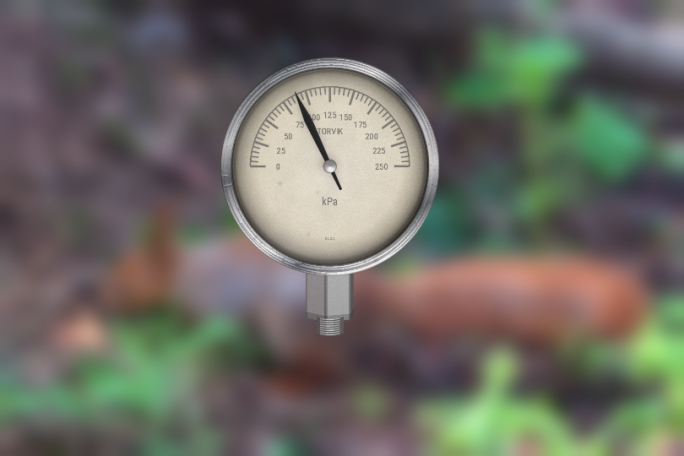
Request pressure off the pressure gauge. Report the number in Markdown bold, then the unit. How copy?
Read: **90** kPa
